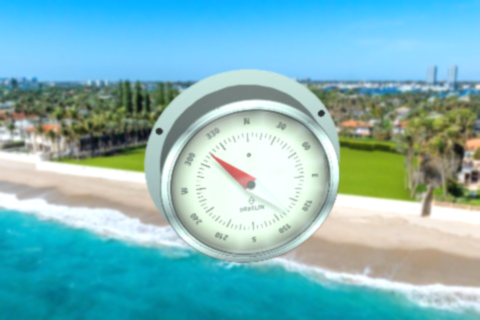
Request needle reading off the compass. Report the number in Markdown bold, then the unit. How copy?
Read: **315** °
